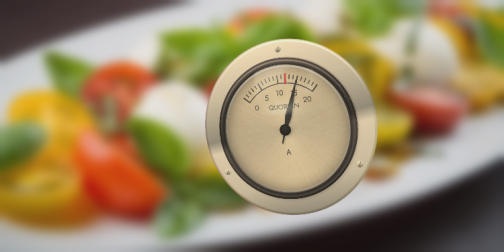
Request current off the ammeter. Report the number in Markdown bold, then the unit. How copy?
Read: **15** A
